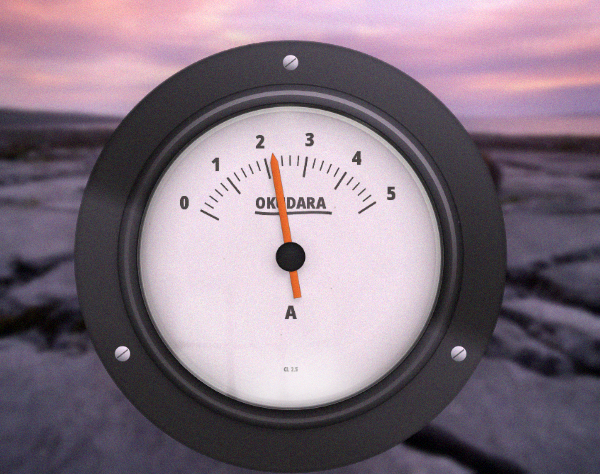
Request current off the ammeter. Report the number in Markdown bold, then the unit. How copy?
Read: **2.2** A
